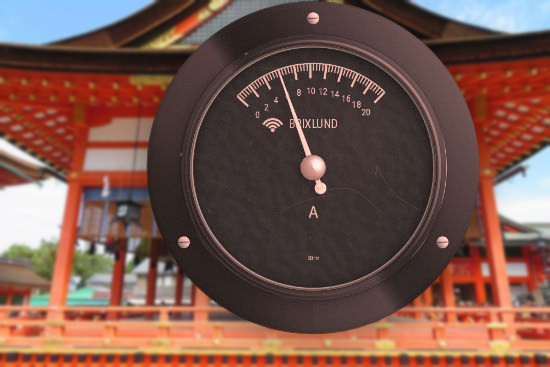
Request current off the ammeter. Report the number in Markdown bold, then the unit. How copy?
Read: **6** A
